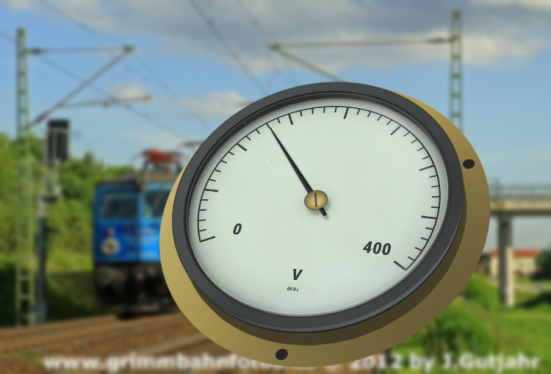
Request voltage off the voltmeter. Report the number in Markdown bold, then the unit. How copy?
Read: **130** V
